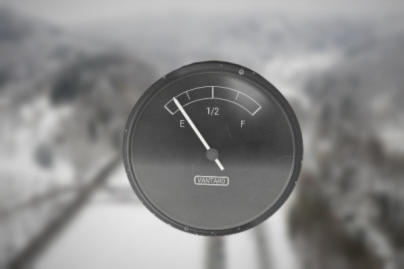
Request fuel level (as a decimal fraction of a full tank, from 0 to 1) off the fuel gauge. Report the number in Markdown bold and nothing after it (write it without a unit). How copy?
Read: **0.125**
